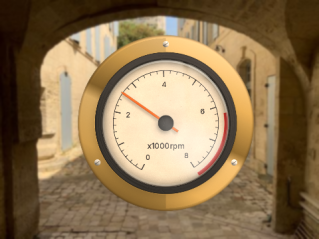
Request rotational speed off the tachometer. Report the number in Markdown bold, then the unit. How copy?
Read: **2600** rpm
